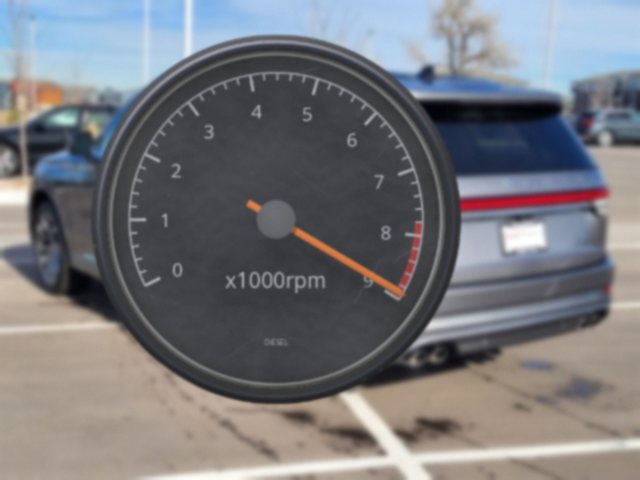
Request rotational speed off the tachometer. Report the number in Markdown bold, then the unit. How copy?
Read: **8900** rpm
